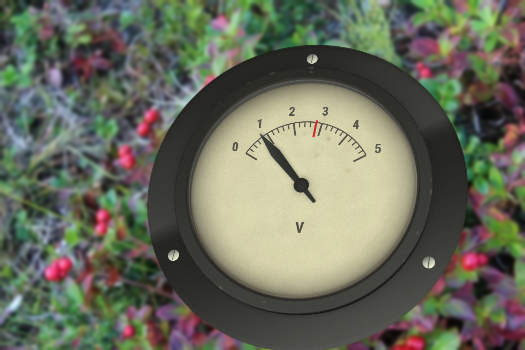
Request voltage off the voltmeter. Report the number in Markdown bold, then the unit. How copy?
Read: **0.8** V
